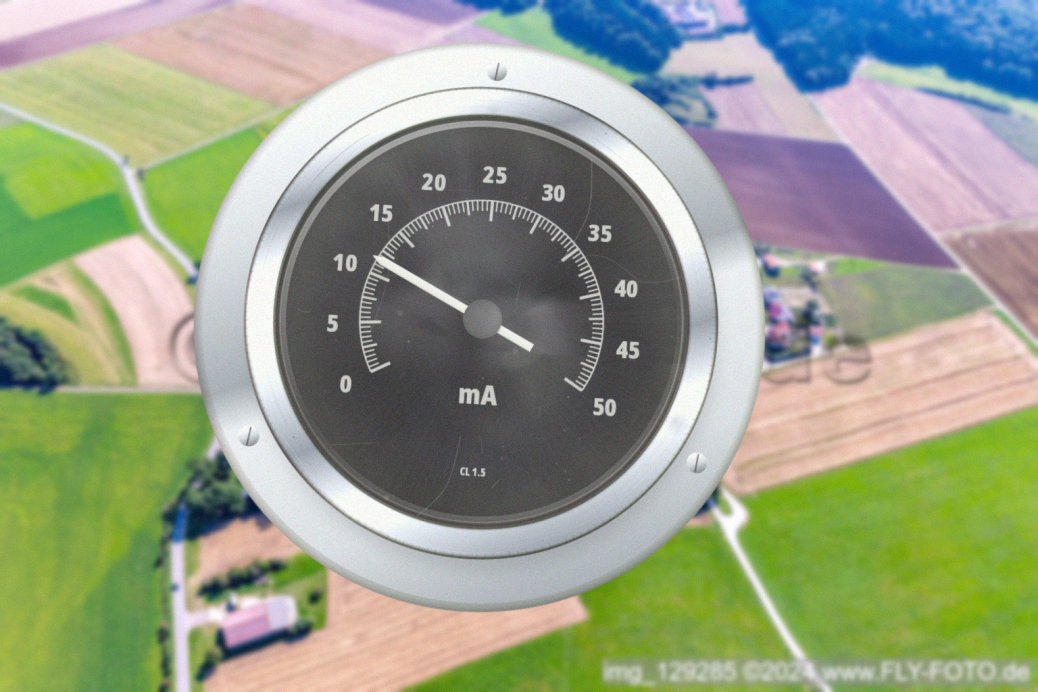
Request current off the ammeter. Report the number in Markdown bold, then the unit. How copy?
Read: **11.5** mA
